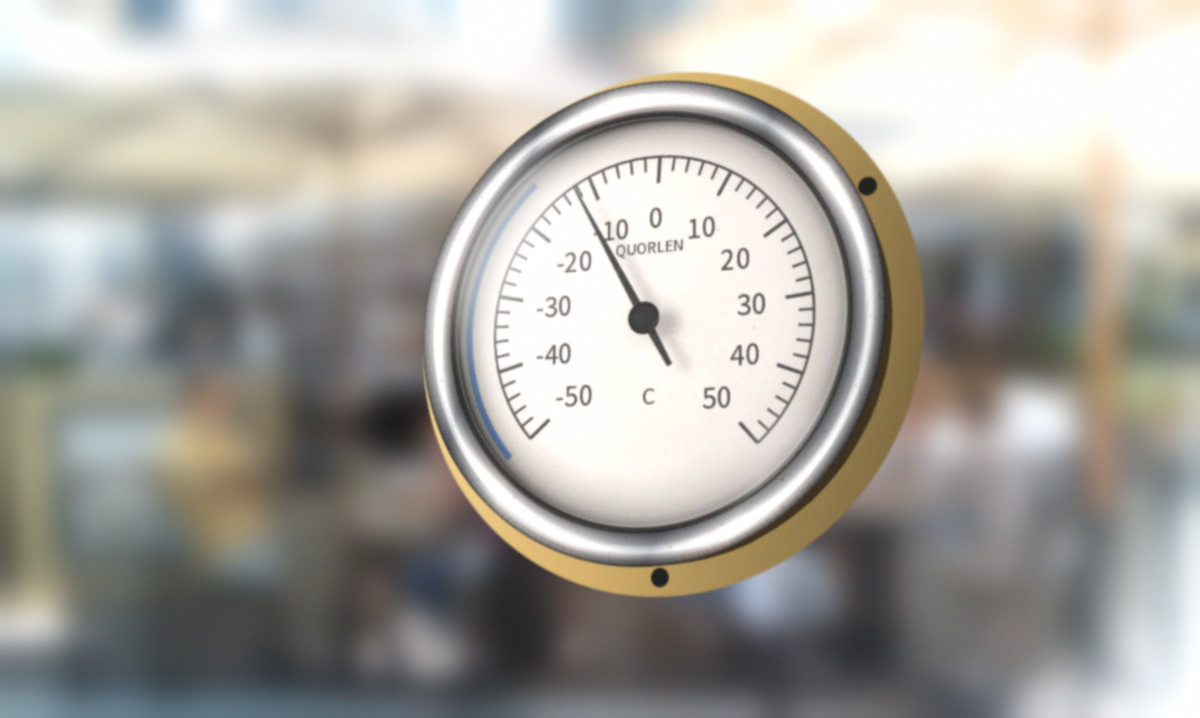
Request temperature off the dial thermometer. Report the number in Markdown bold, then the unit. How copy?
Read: **-12** °C
